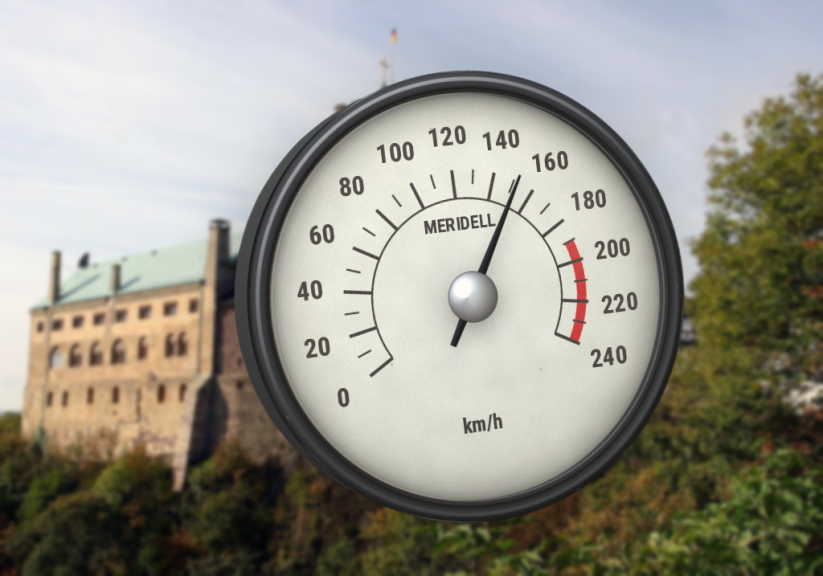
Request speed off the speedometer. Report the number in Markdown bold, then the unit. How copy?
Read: **150** km/h
